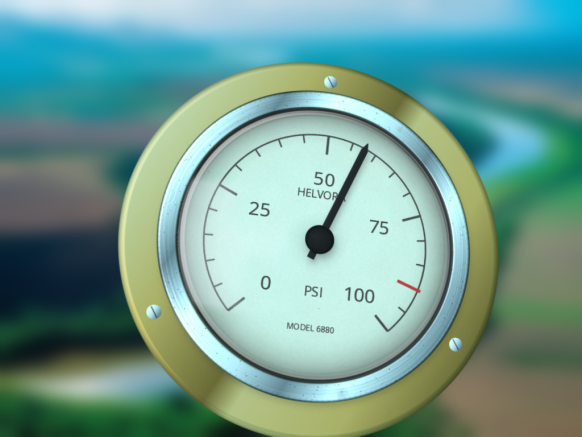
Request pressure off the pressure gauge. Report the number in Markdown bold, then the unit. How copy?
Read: **57.5** psi
